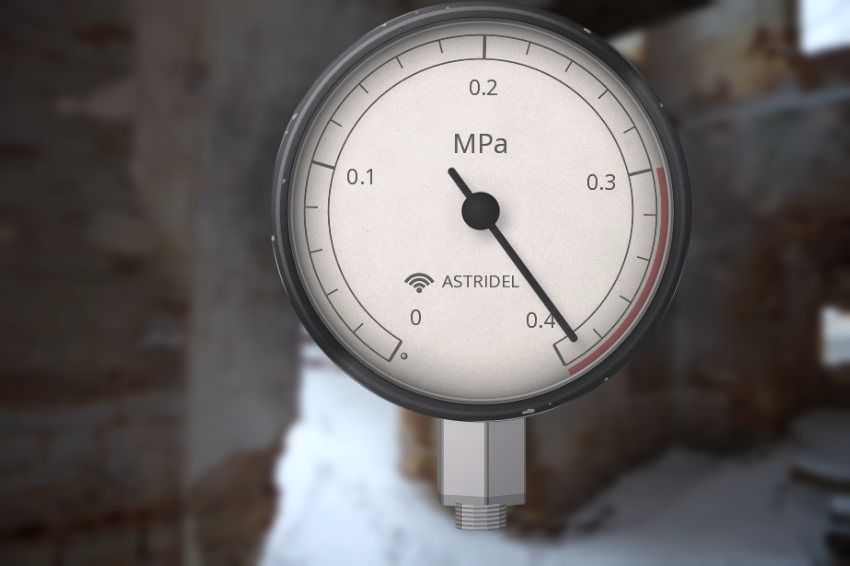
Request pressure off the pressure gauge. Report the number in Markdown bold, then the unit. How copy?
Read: **0.39** MPa
